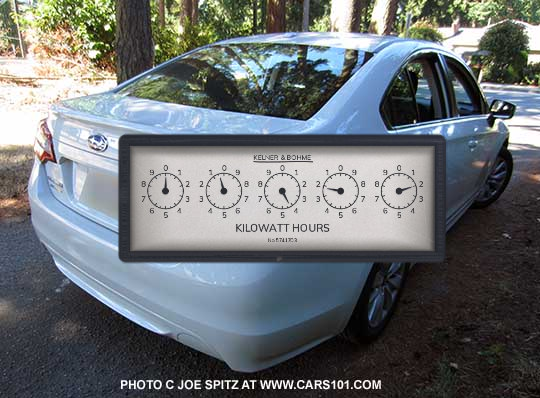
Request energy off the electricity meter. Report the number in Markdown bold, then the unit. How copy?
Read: **422** kWh
